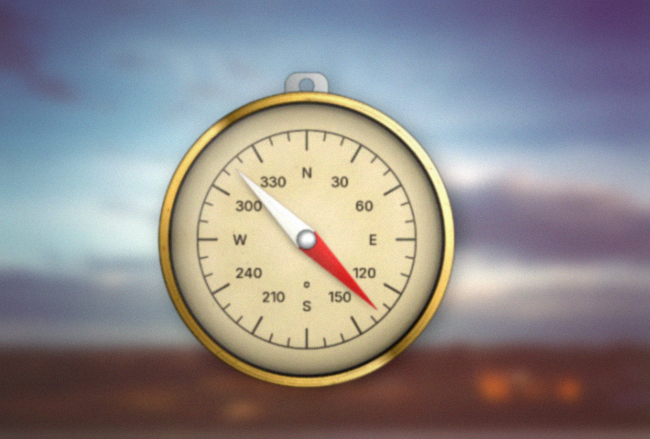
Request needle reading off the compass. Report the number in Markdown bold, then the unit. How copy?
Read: **135** °
